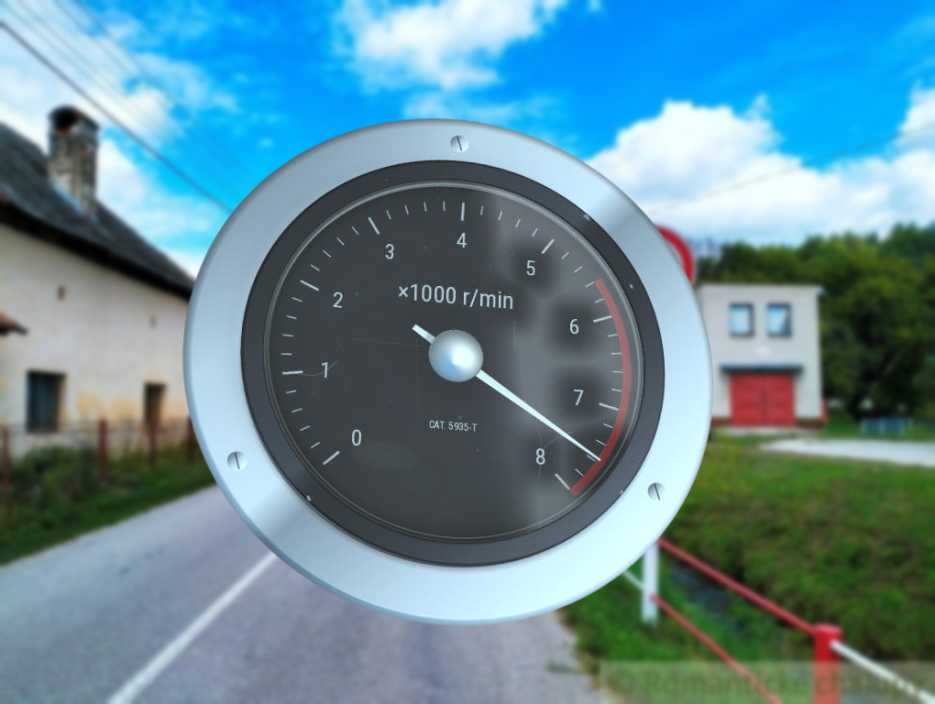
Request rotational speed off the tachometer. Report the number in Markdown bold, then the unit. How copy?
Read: **7600** rpm
